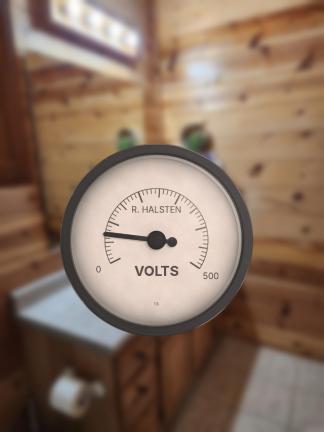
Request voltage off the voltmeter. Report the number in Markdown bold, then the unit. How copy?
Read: **70** V
